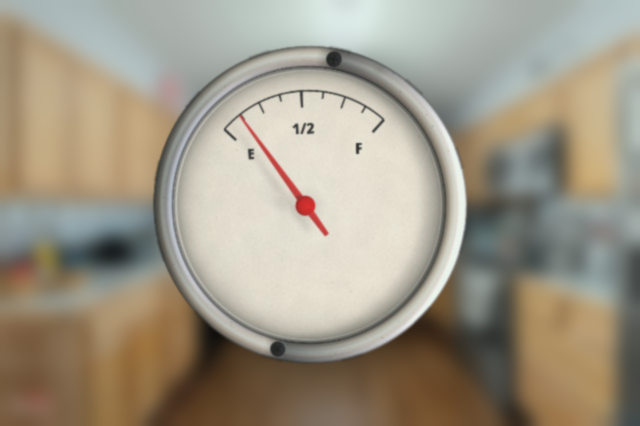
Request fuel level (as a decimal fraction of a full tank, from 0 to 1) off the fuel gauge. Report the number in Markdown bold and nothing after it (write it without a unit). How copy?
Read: **0.125**
